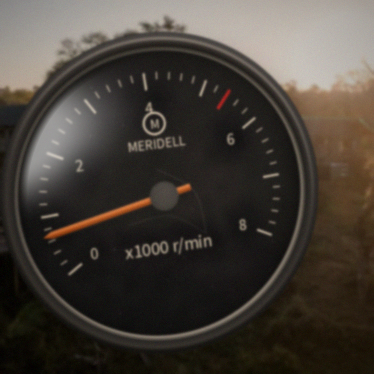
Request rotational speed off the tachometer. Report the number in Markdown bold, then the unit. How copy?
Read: **700** rpm
